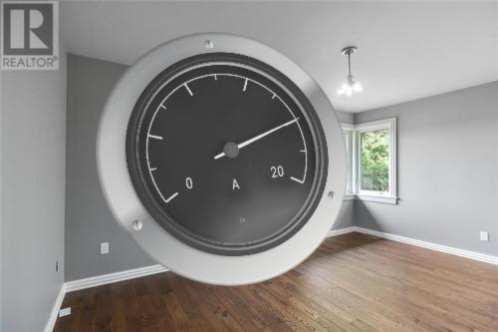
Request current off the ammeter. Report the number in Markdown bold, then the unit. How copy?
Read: **16** A
